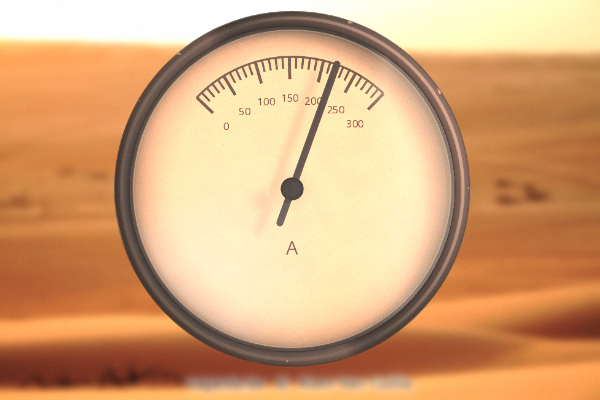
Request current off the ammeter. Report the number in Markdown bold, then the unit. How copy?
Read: **220** A
